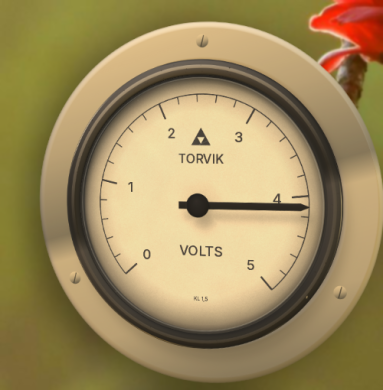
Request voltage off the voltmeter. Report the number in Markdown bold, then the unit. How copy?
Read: **4.1** V
